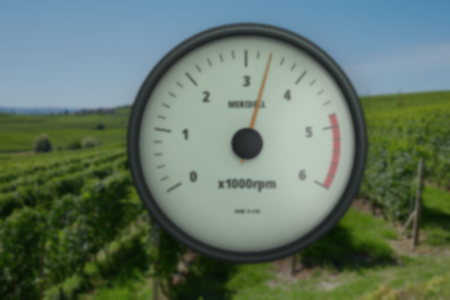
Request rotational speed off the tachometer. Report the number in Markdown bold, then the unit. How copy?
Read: **3400** rpm
